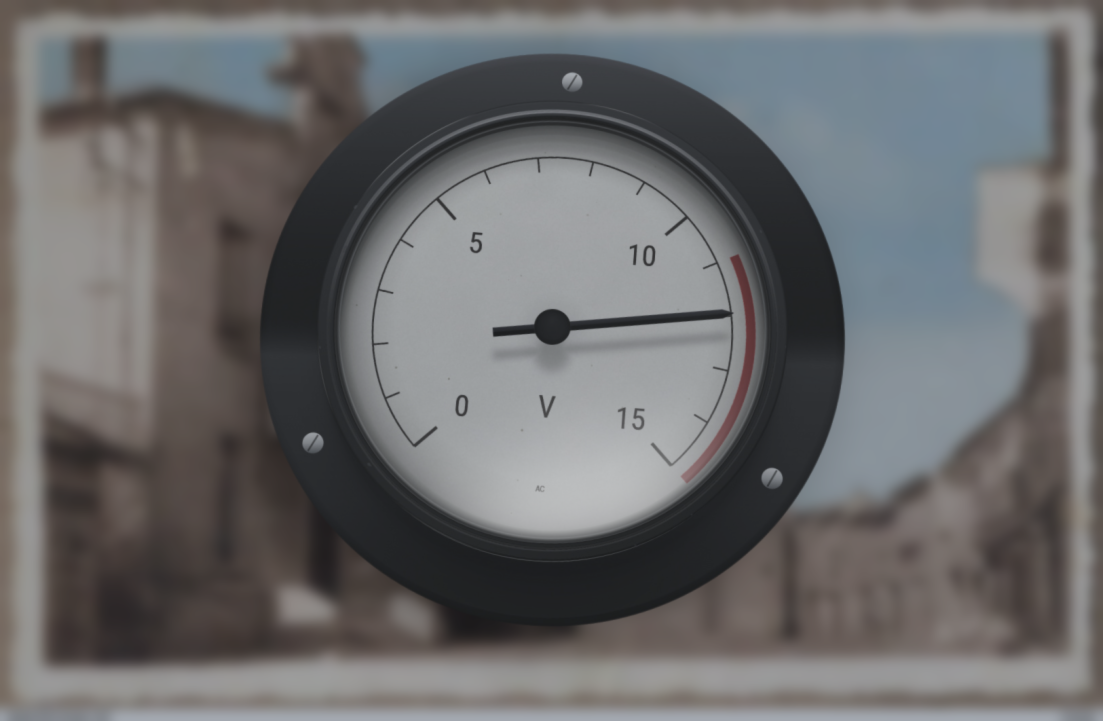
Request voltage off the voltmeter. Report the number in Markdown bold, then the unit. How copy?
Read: **12** V
